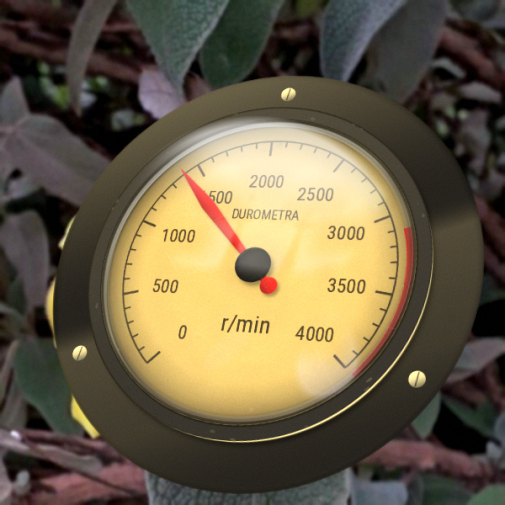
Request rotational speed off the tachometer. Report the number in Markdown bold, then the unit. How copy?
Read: **1400** rpm
